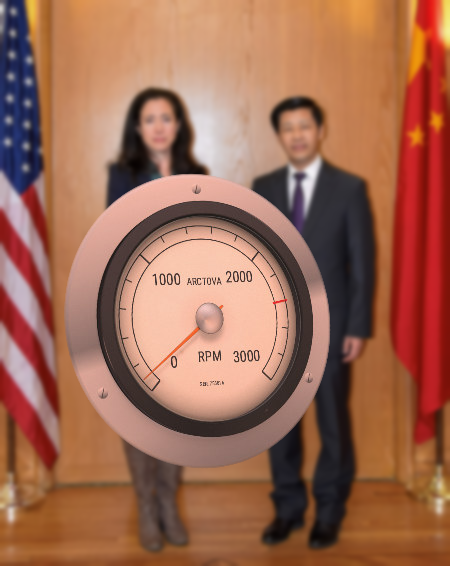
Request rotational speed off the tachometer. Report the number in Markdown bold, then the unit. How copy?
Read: **100** rpm
